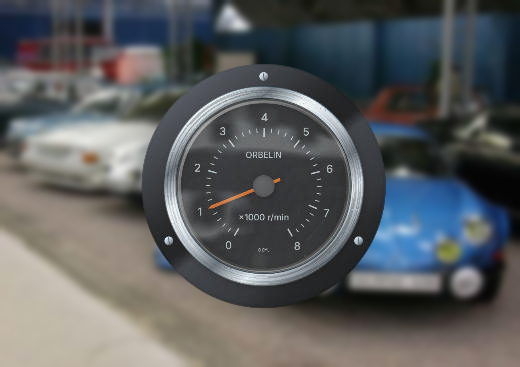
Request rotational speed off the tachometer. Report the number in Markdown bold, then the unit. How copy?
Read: **1000** rpm
